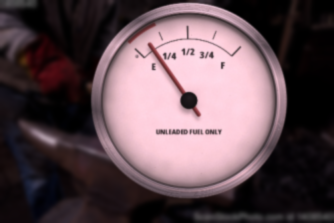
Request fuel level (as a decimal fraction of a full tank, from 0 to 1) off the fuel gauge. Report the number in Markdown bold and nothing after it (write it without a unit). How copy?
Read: **0.125**
